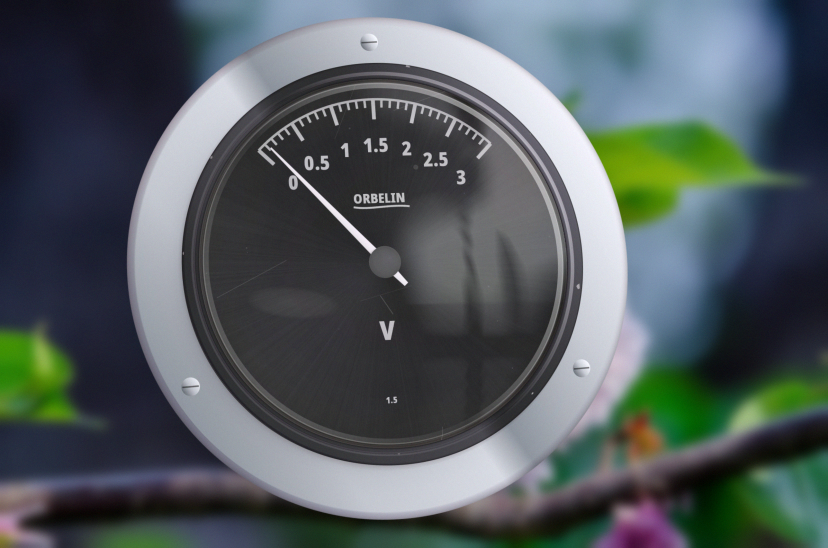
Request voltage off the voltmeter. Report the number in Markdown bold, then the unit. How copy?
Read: **0.1** V
